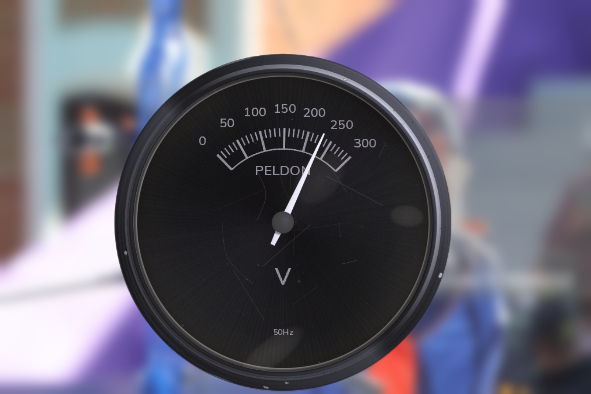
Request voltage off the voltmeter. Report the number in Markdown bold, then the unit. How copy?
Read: **230** V
